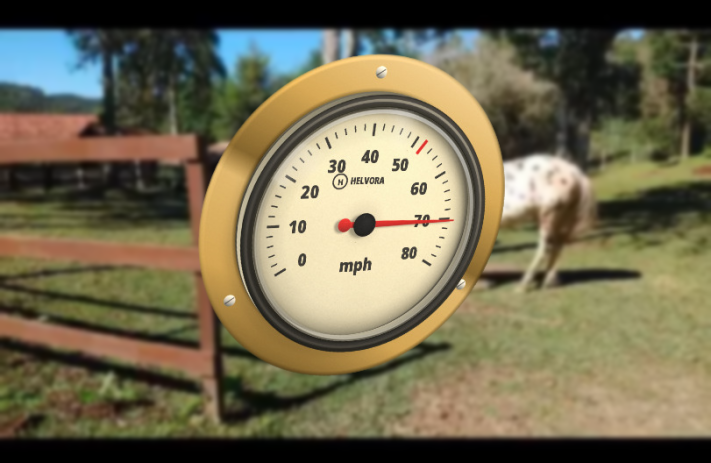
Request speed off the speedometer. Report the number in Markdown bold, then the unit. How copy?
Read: **70** mph
